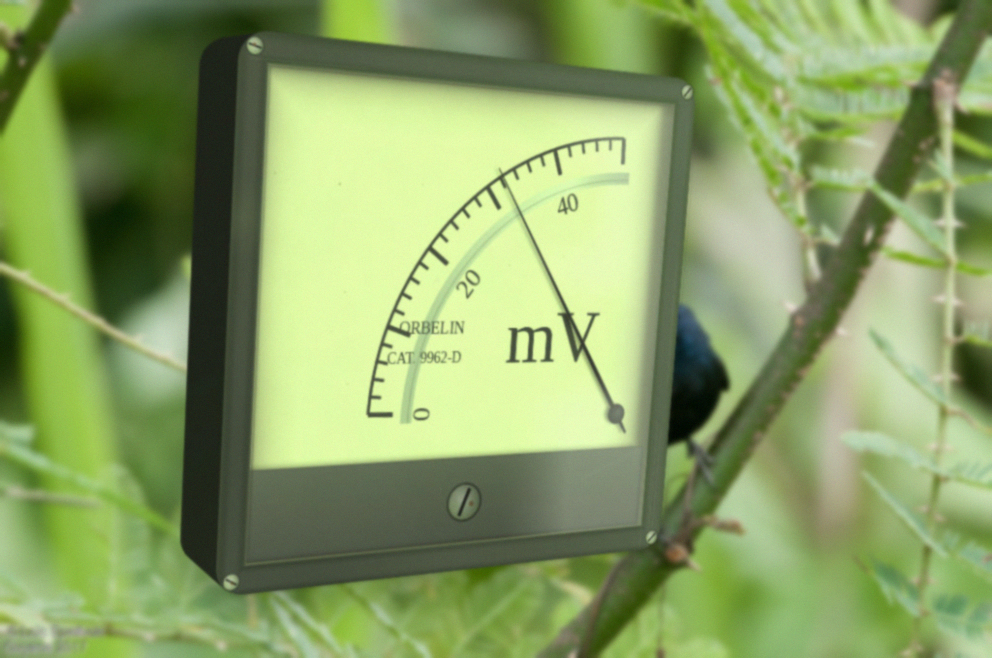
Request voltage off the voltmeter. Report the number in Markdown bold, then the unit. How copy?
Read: **32** mV
